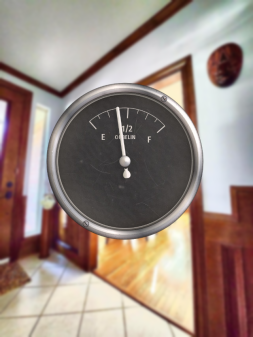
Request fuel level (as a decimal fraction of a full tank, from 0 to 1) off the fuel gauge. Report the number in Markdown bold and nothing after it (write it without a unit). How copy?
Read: **0.375**
